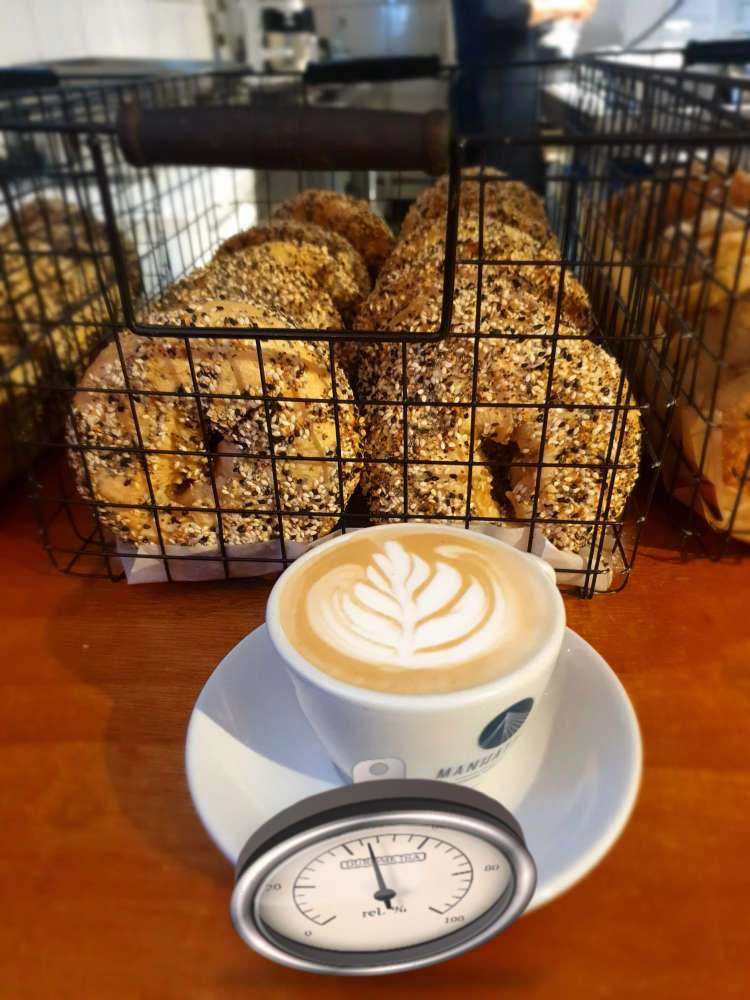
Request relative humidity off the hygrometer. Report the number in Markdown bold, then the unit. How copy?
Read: **46** %
